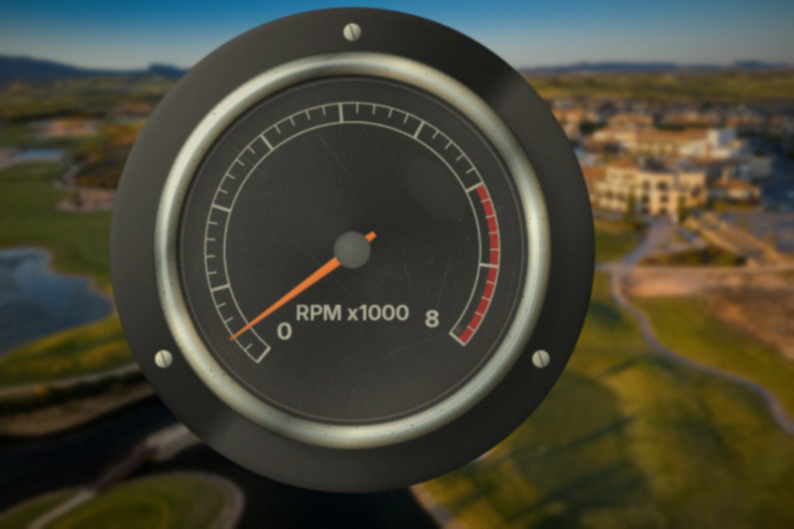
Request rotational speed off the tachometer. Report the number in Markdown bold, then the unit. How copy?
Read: **400** rpm
